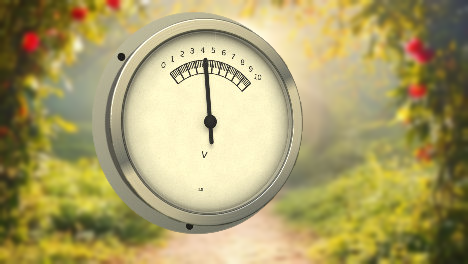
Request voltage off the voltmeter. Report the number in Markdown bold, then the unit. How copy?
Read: **4** V
